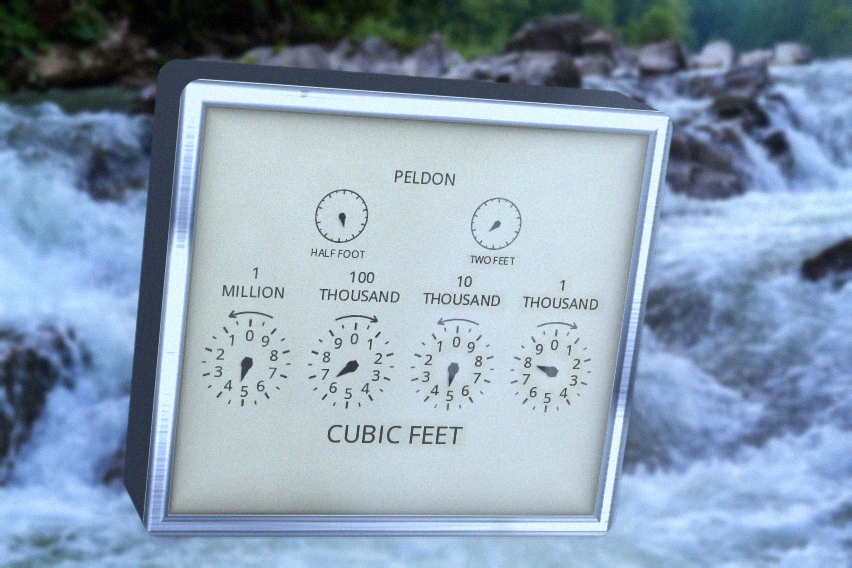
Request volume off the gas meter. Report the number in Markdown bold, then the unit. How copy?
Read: **464800** ft³
